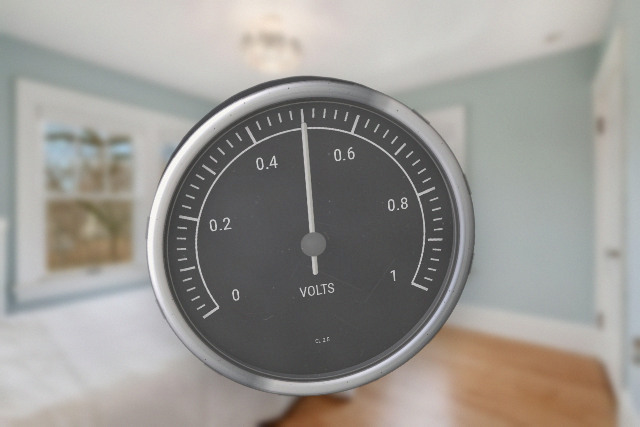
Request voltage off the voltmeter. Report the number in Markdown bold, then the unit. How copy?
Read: **0.5** V
